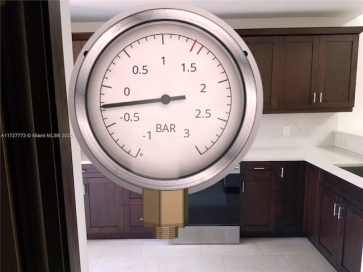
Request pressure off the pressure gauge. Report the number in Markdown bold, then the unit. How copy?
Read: **-0.25** bar
